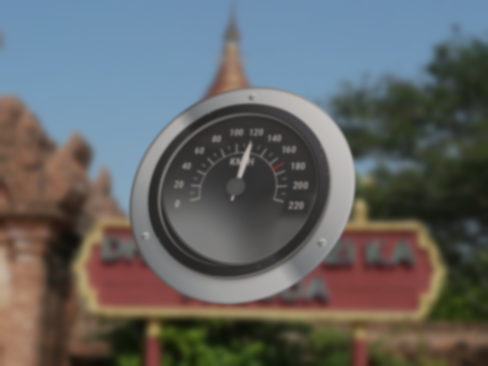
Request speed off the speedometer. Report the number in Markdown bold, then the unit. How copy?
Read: **120** km/h
